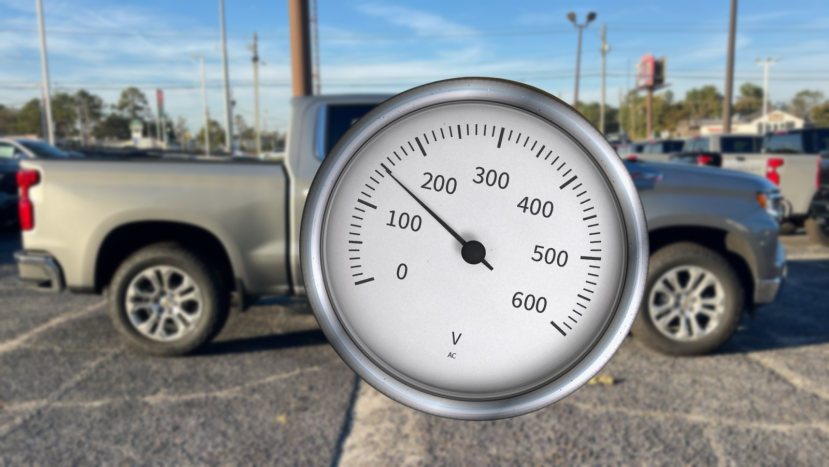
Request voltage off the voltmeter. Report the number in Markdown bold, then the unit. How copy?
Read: **150** V
